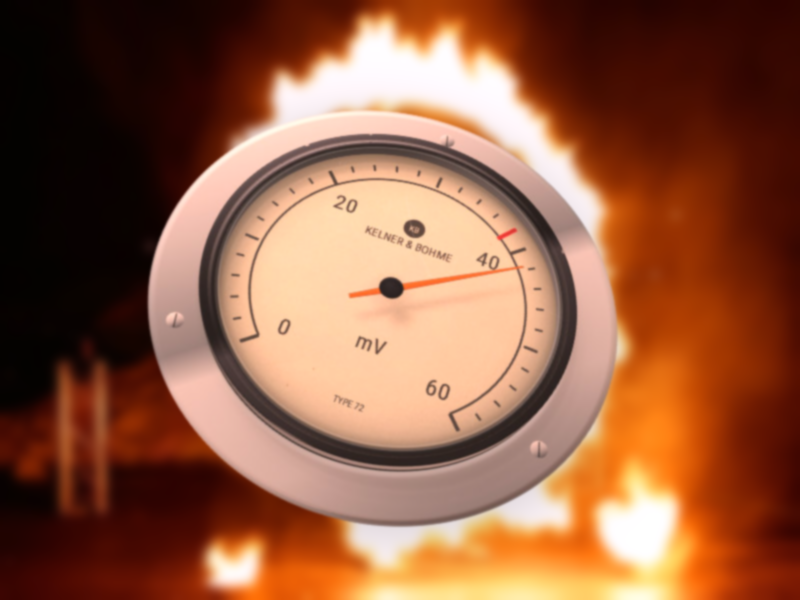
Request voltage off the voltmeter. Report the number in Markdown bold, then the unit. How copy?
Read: **42** mV
